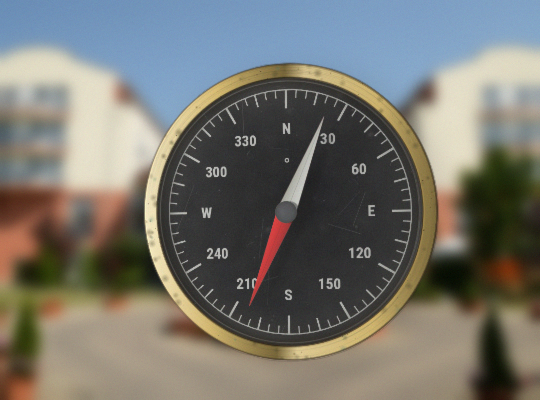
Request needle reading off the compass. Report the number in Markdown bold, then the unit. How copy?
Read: **202.5** °
